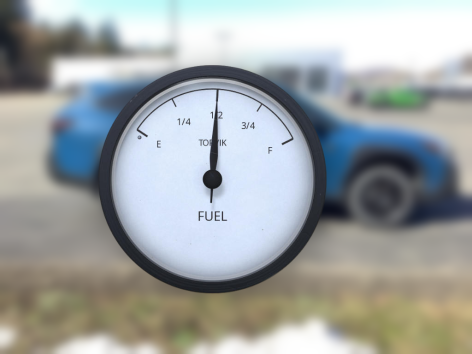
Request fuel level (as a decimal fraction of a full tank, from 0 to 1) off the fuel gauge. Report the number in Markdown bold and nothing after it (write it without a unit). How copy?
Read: **0.5**
